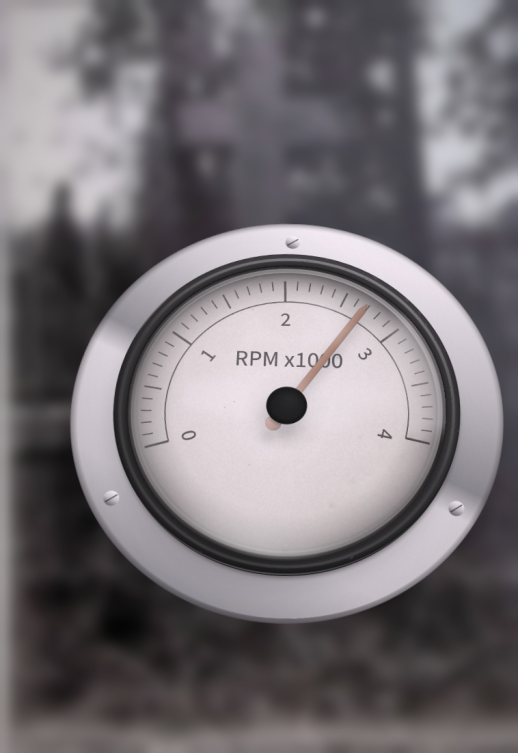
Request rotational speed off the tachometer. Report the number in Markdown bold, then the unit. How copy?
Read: **2700** rpm
